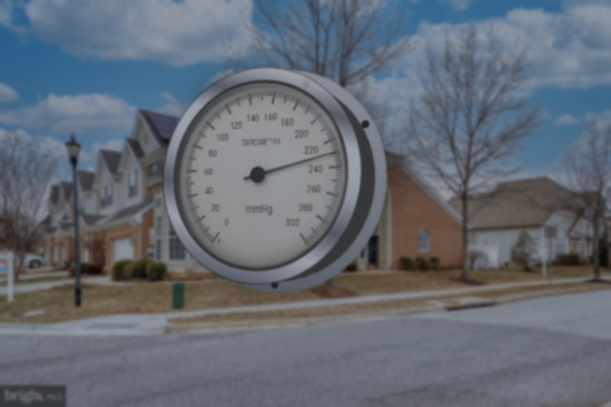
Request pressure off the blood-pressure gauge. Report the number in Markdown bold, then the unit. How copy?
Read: **230** mmHg
